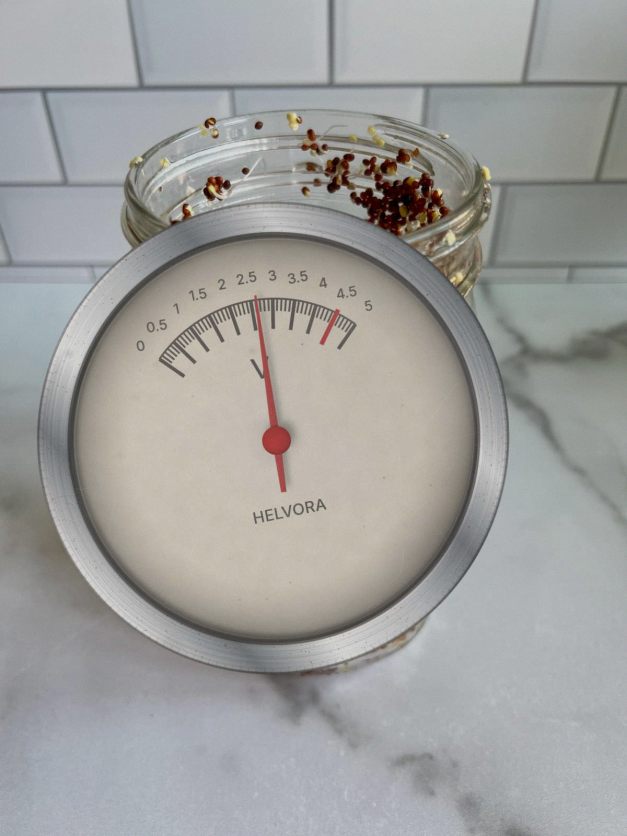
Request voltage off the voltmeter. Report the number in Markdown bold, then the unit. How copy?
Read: **2.6** V
